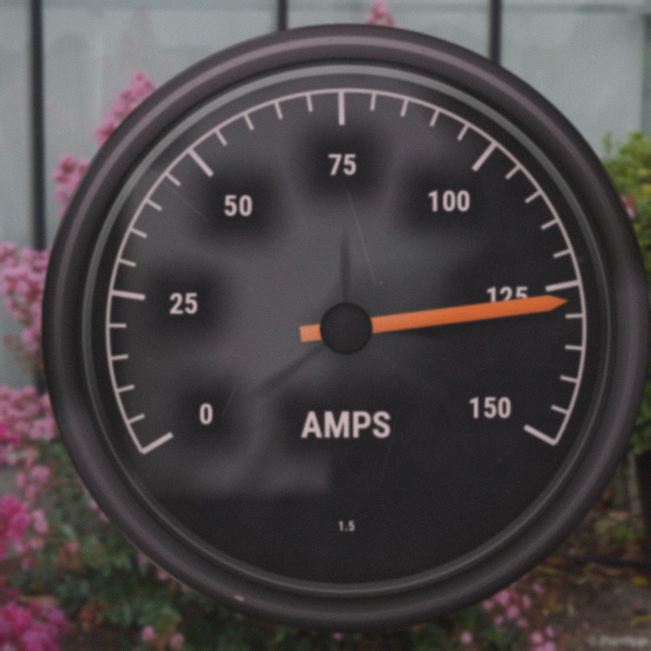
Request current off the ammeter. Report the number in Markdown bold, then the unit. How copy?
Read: **127.5** A
